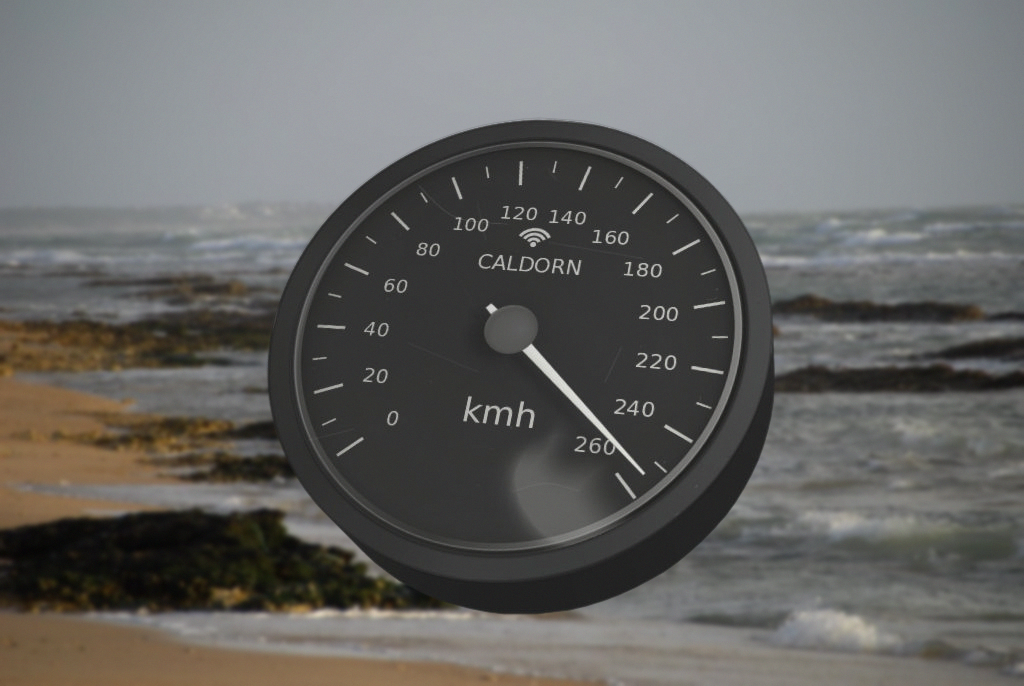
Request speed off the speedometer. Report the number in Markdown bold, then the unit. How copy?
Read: **255** km/h
